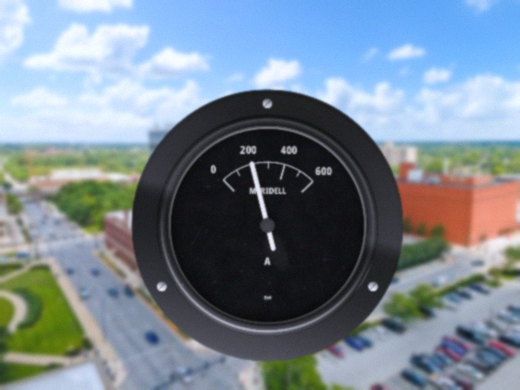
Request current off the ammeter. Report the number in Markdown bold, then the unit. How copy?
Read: **200** A
